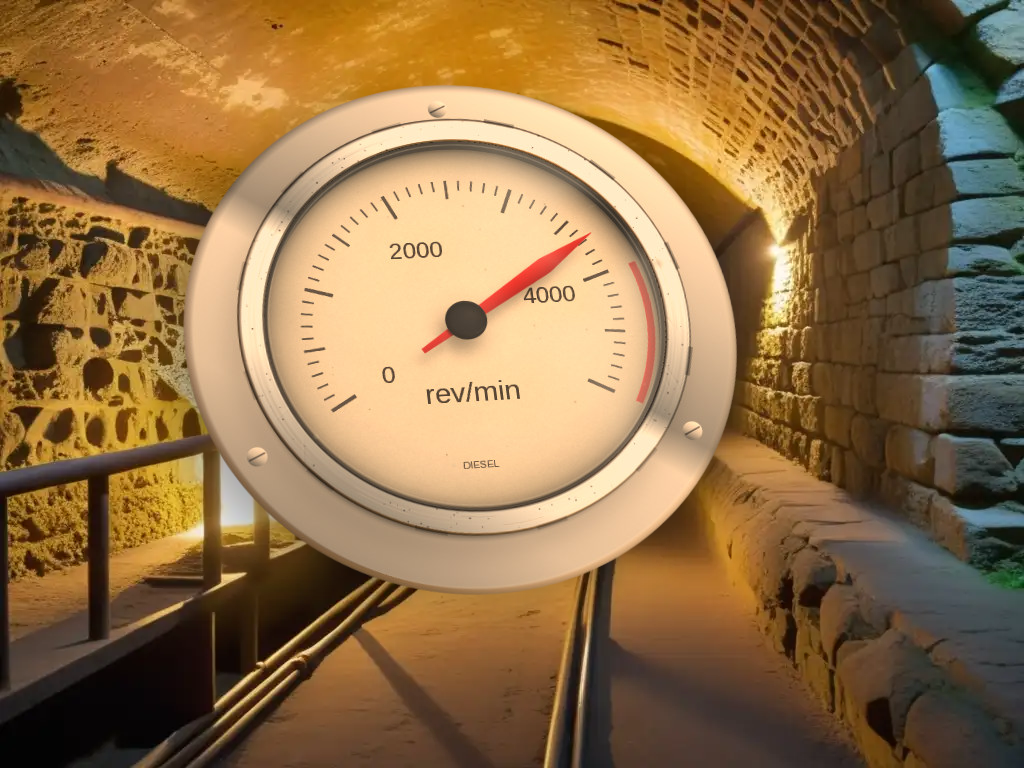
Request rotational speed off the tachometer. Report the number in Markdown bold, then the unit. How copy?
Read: **3700** rpm
